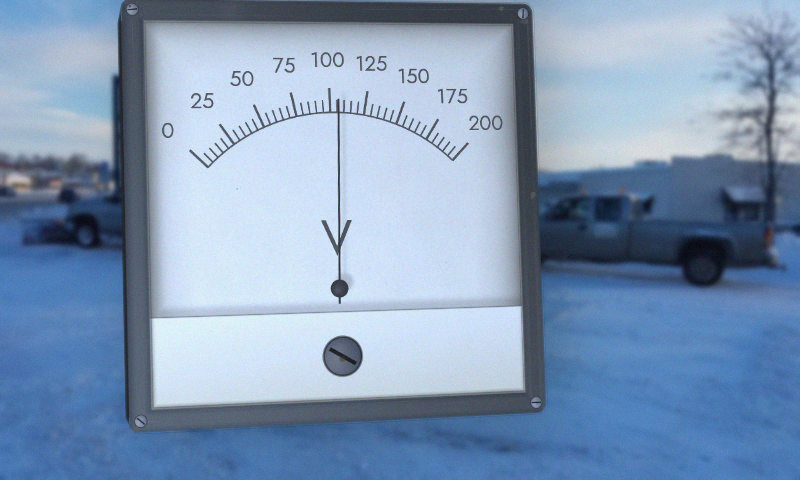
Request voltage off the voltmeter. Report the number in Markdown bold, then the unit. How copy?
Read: **105** V
